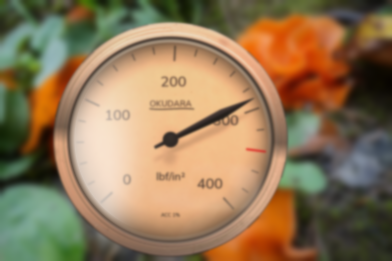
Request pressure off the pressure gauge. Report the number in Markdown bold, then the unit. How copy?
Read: **290** psi
